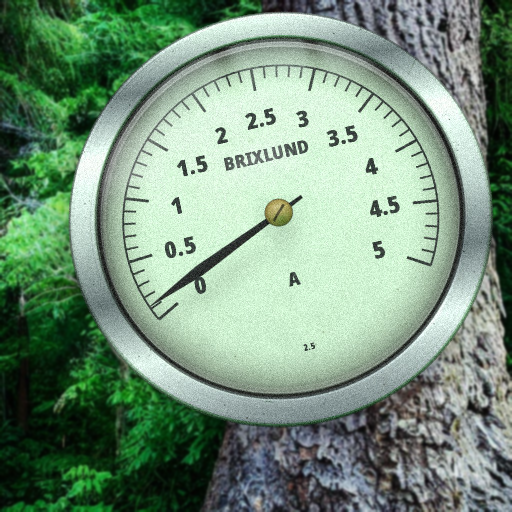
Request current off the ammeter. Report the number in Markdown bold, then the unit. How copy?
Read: **0.1** A
